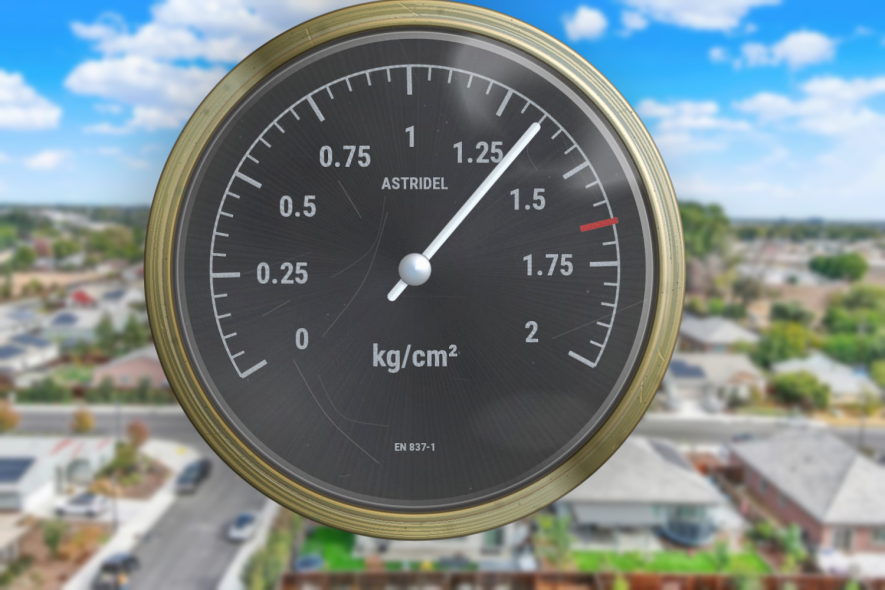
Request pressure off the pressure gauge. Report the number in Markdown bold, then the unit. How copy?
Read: **1.35** kg/cm²
